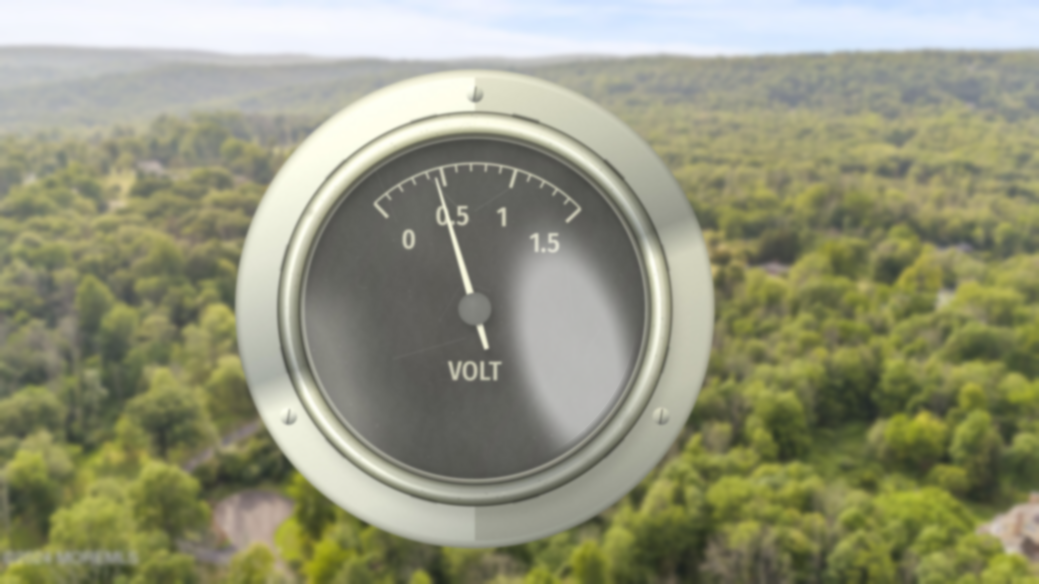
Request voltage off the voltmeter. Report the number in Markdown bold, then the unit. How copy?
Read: **0.45** V
